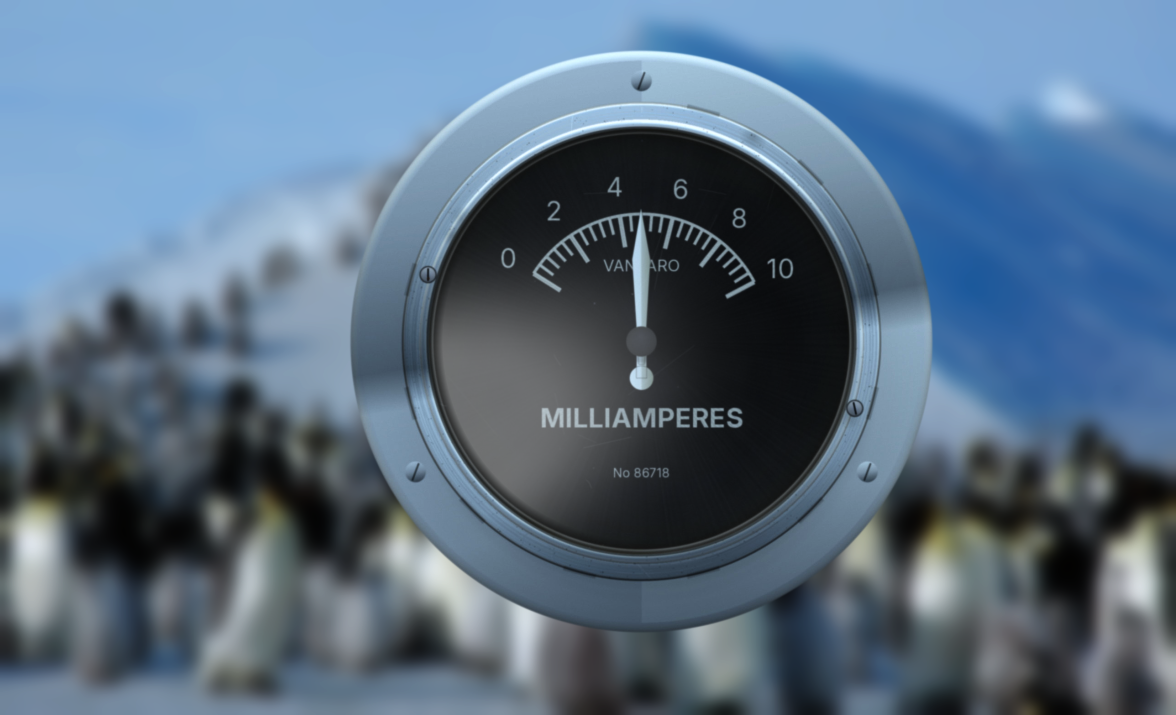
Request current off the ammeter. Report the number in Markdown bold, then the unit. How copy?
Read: **4.8** mA
